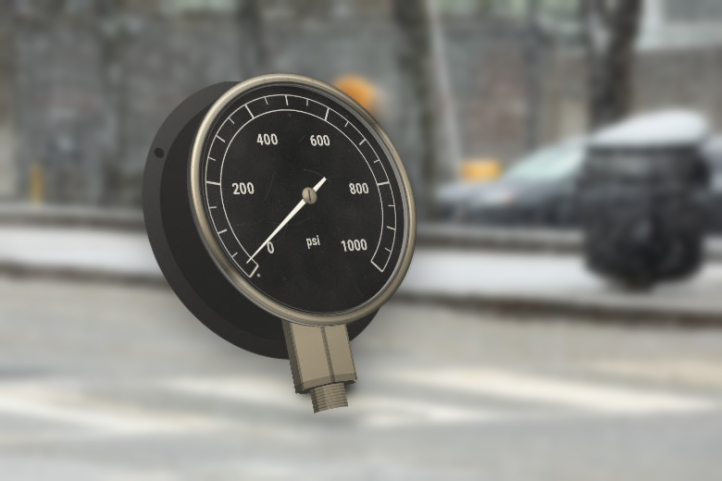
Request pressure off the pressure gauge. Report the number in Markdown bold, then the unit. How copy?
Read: **25** psi
